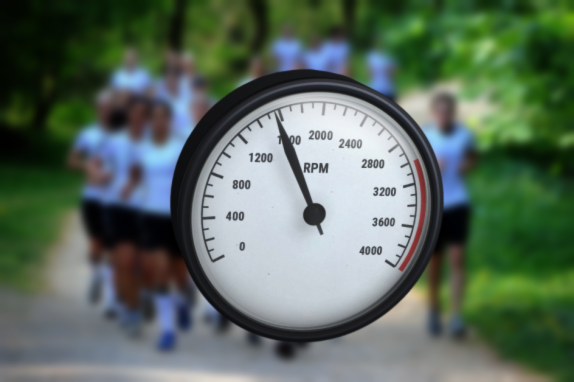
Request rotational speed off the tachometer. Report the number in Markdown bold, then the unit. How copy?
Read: **1550** rpm
